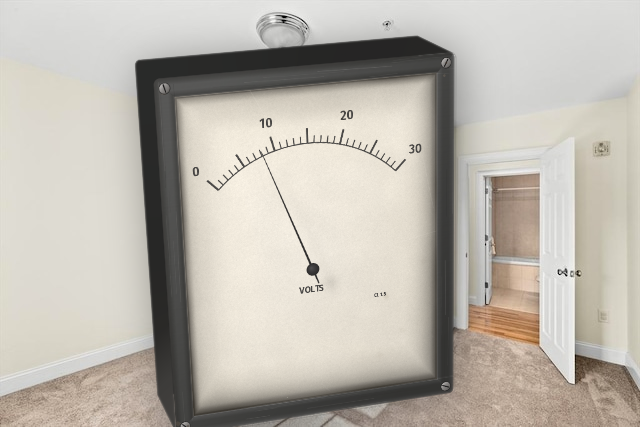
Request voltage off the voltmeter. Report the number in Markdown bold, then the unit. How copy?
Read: **8** V
